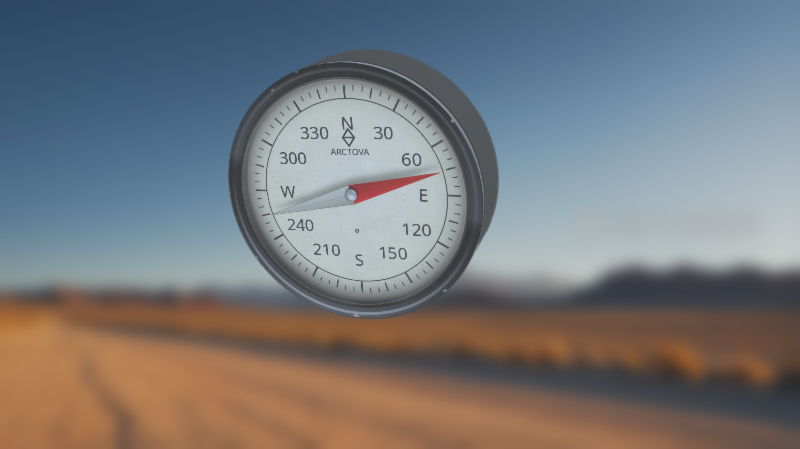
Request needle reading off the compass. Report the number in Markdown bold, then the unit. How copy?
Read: **75** °
